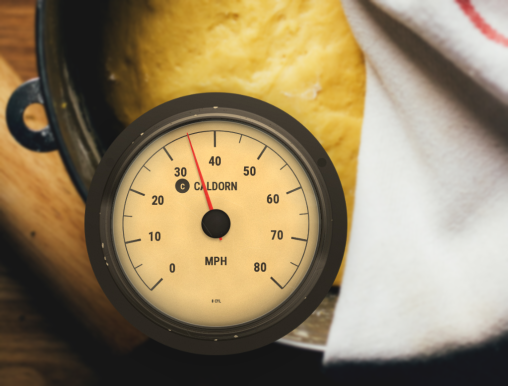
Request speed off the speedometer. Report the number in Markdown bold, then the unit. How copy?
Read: **35** mph
